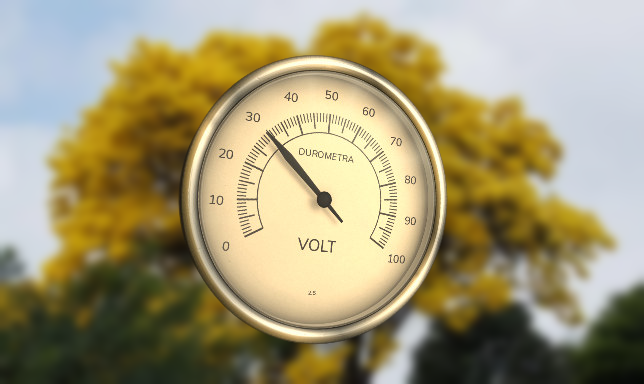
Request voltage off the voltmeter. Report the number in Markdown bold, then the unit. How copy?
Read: **30** V
